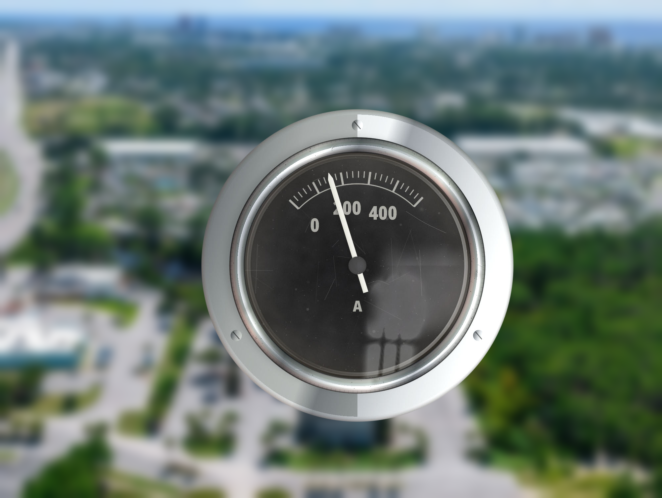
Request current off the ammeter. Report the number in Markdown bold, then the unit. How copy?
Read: **160** A
